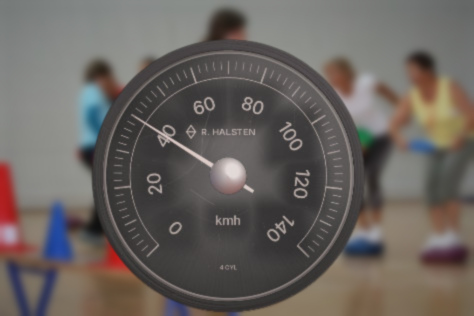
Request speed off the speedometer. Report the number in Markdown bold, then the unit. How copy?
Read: **40** km/h
